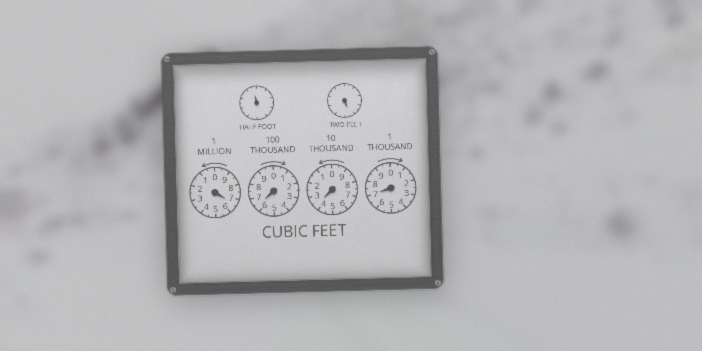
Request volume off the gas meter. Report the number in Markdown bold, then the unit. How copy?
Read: **663700** ft³
